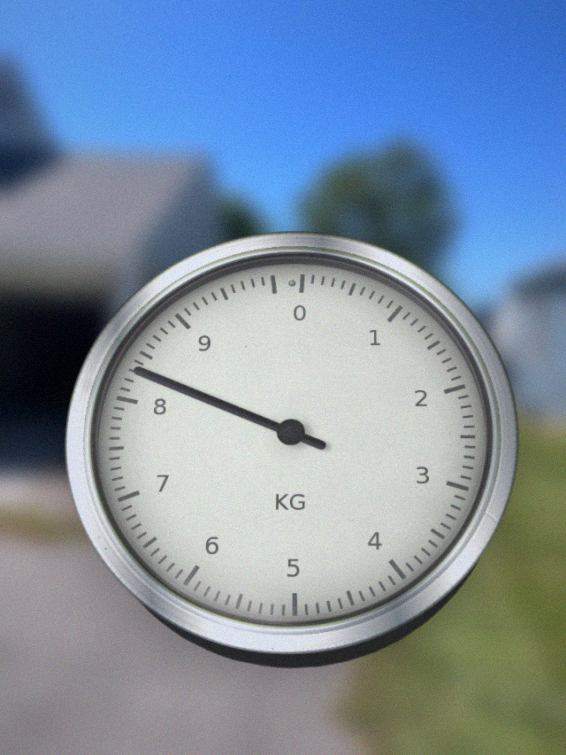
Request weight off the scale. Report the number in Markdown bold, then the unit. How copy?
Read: **8.3** kg
